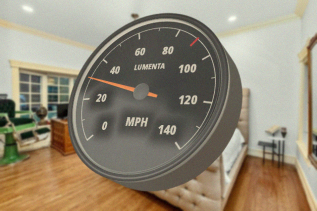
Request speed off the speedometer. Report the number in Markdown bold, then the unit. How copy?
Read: **30** mph
